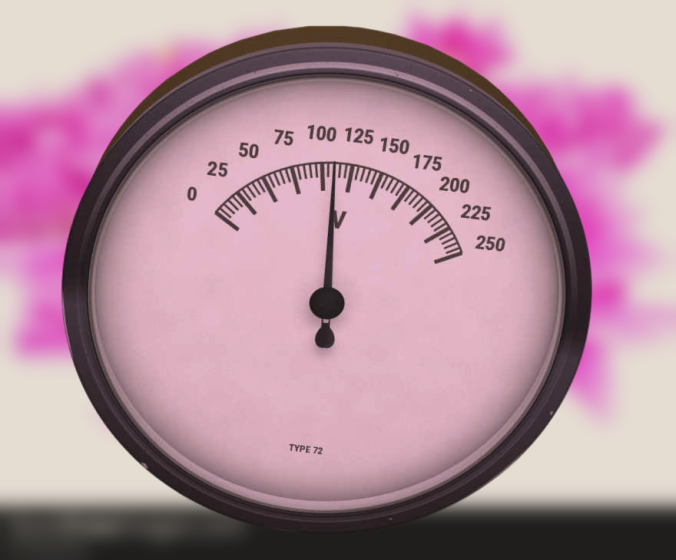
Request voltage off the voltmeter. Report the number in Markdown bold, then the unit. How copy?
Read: **110** V
